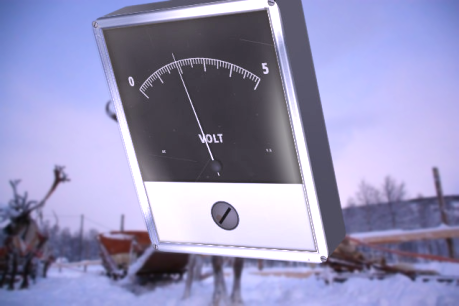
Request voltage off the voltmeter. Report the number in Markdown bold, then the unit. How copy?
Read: **2** V
